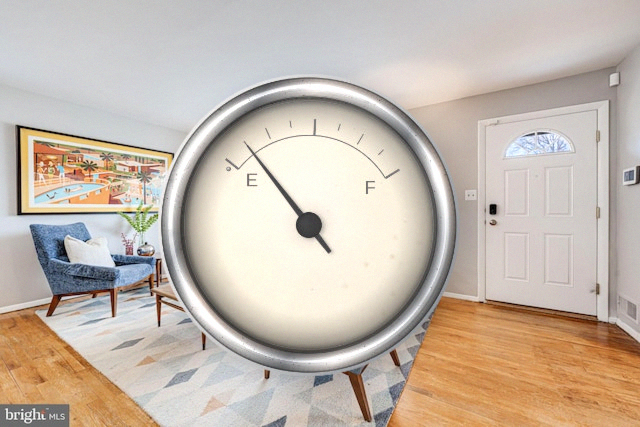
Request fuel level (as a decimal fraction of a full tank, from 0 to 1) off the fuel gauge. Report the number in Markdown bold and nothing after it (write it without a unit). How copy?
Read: **0.125**
